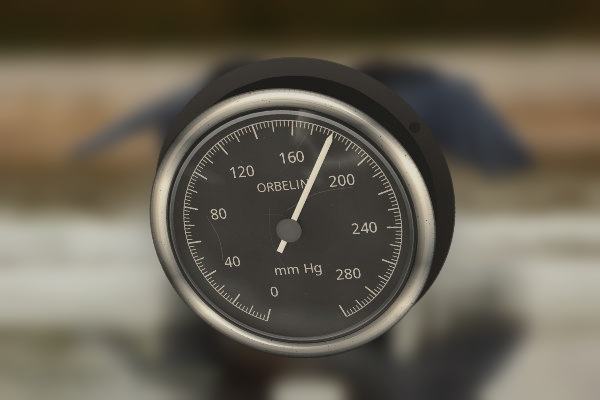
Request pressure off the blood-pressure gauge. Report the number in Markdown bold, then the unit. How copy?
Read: **180** mmHg
